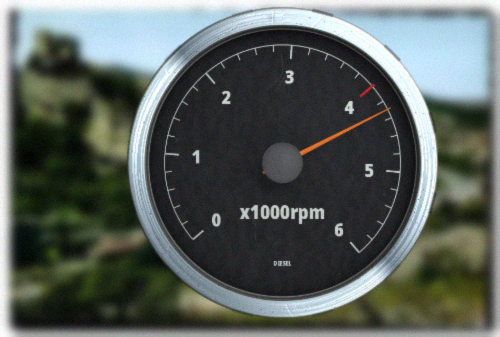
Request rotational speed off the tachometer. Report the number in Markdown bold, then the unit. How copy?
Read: **4300** rpm
